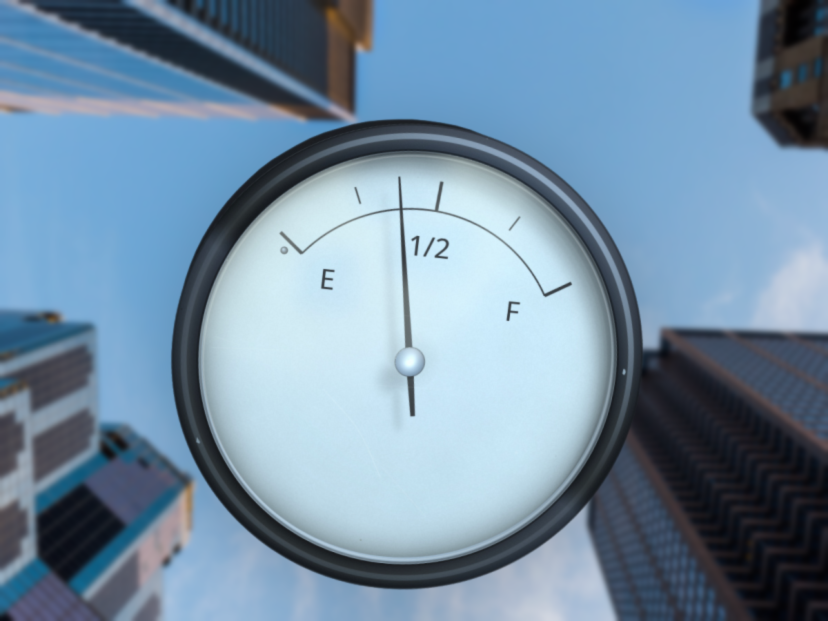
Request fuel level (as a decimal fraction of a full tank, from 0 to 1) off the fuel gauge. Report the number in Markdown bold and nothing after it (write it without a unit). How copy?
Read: **0.375**
